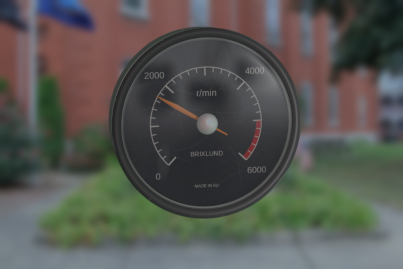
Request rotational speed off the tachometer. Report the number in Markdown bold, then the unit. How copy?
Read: **1700** rpm
